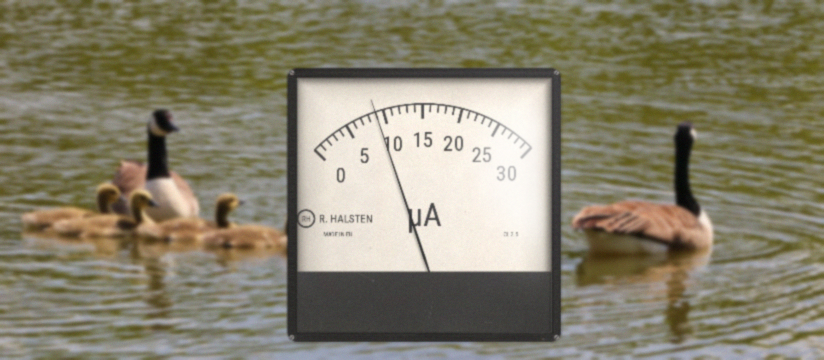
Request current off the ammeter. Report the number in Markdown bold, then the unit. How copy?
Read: **9** µA
